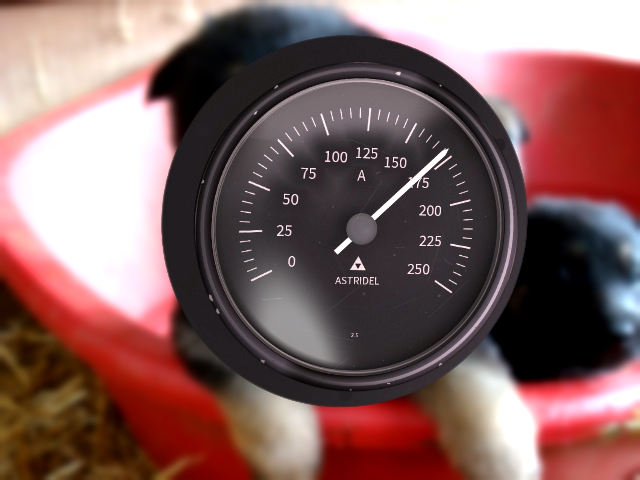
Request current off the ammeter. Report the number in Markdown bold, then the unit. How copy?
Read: **170** A
